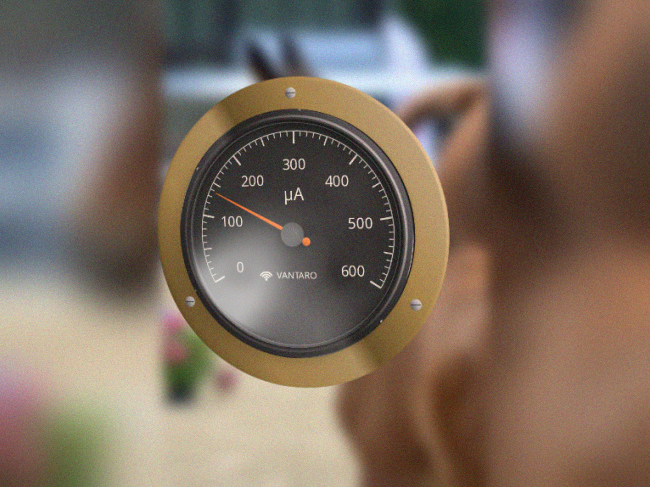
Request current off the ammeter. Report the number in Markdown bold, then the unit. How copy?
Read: **140** µA
